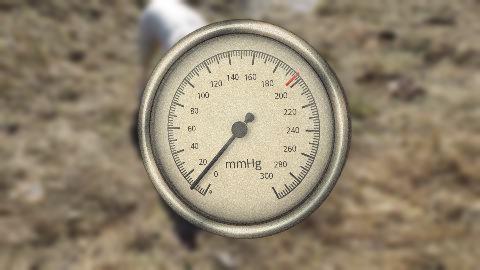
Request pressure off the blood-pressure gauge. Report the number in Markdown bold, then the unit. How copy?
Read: **10** mmHg
